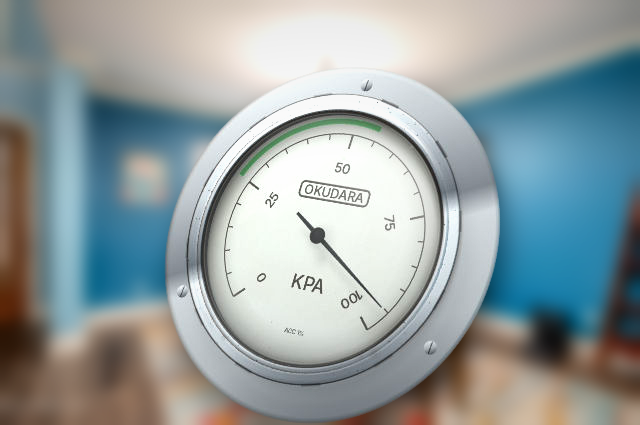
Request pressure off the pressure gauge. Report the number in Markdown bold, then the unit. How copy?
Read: **95** kPa
